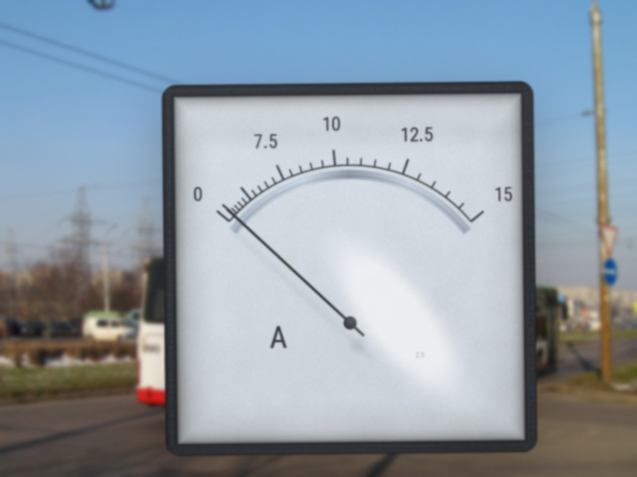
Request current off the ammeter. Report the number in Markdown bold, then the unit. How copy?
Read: **2.5** A
